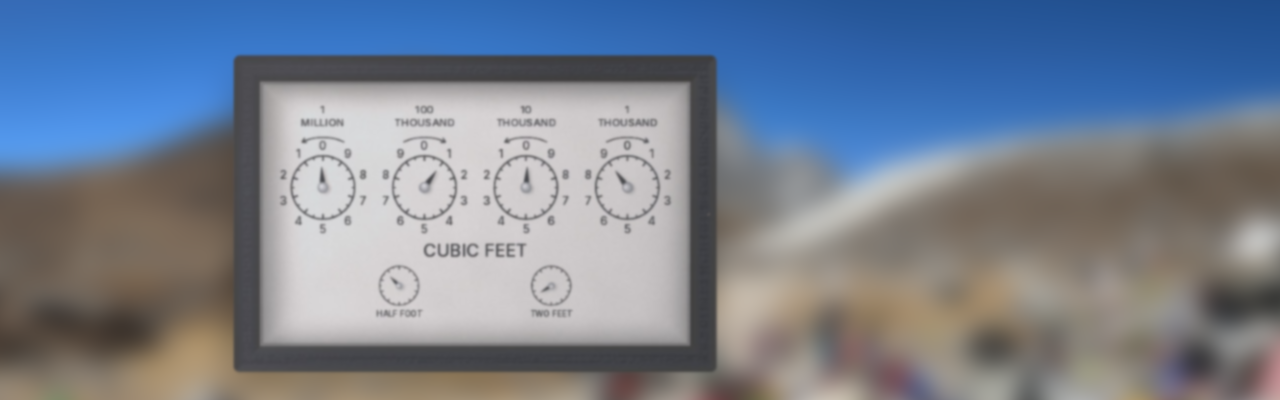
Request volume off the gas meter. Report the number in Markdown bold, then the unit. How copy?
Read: **9900** ft³
